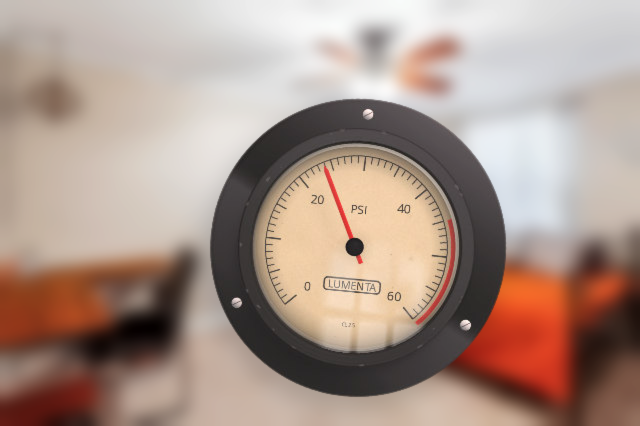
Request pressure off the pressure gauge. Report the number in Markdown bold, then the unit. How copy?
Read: **24** psi
